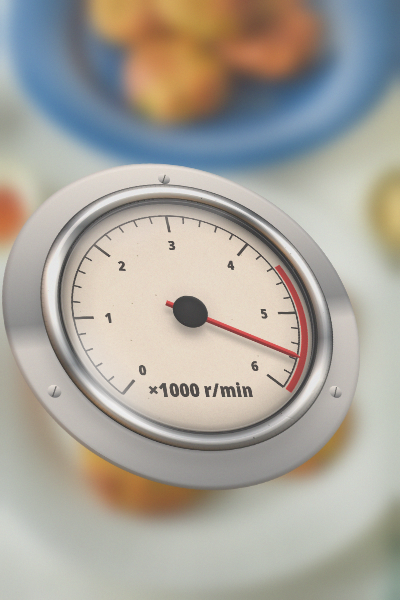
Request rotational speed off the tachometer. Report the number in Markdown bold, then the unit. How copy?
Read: **5600** rpm
